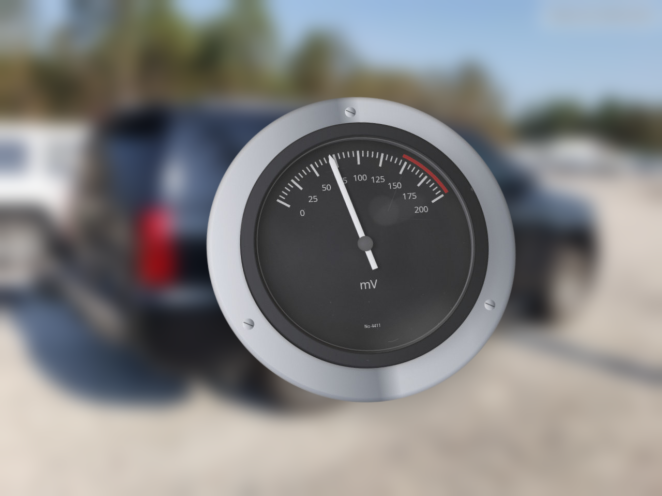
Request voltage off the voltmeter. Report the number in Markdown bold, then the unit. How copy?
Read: **70** mV
